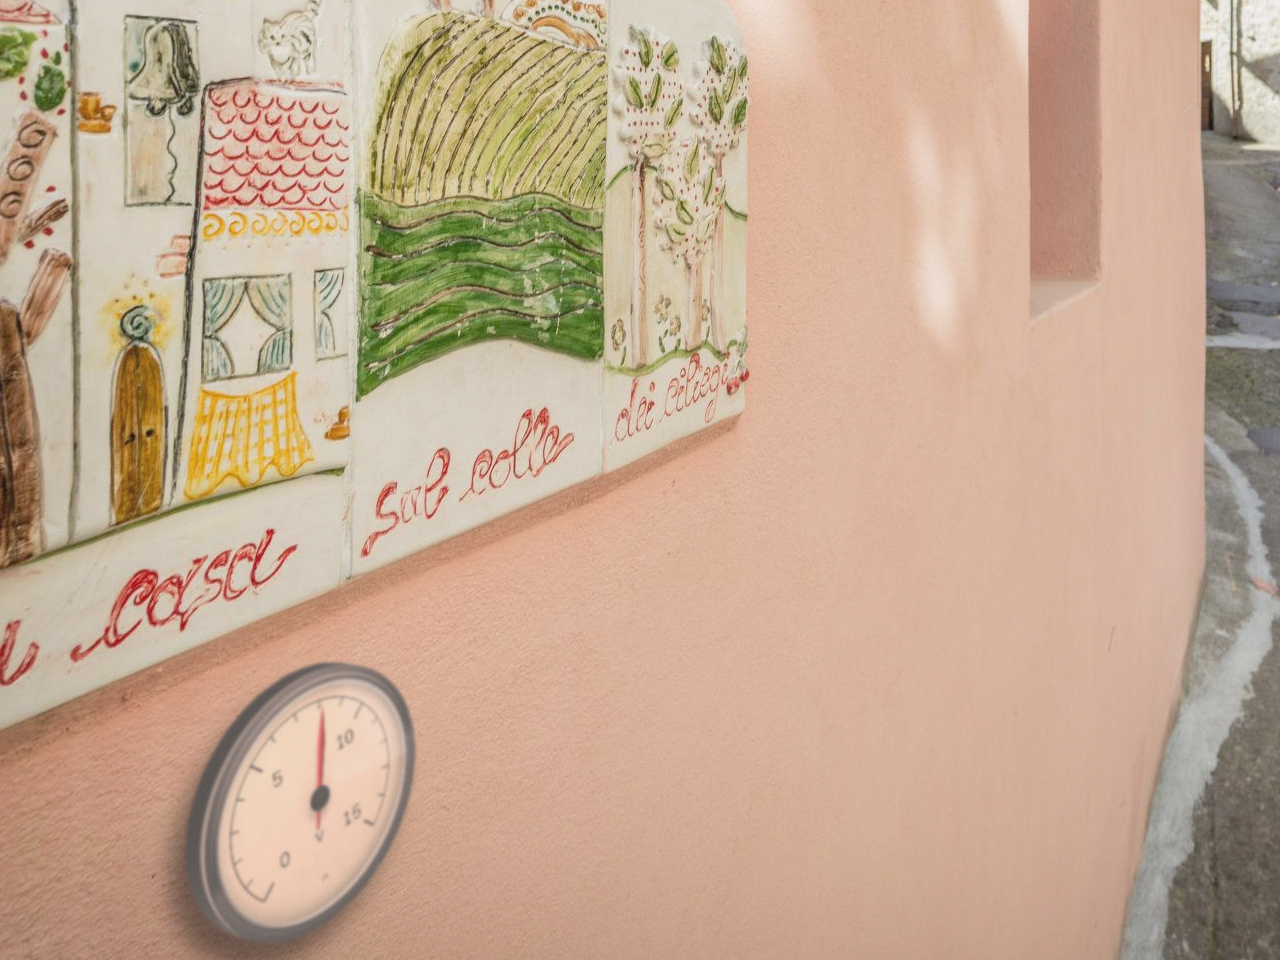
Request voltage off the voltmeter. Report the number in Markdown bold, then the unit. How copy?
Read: **8** V
